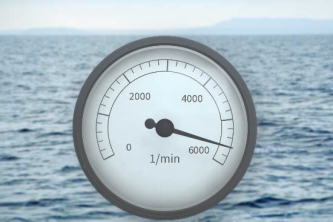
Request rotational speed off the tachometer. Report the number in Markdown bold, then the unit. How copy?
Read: **5600** rpm
